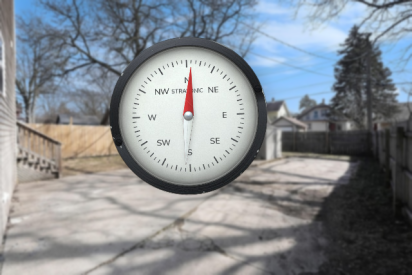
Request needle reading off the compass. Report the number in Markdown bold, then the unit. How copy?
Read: **5** °
